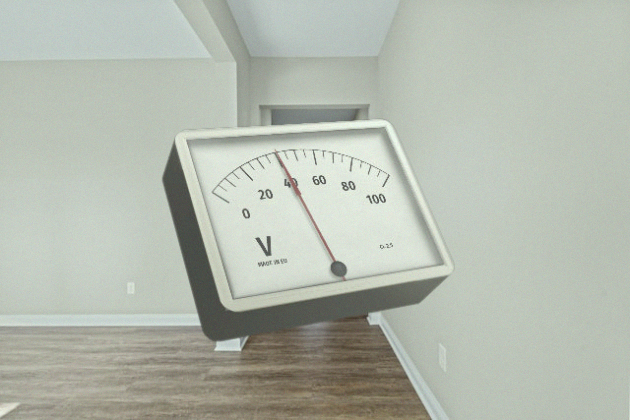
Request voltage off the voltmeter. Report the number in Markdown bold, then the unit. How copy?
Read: **40** V
